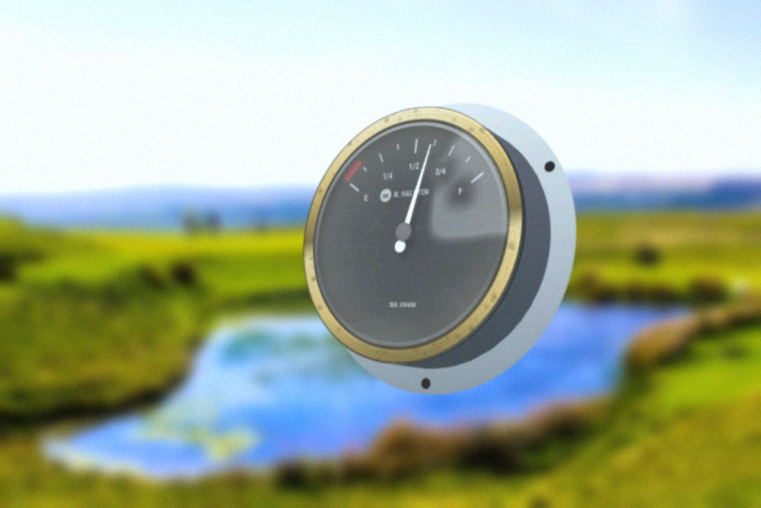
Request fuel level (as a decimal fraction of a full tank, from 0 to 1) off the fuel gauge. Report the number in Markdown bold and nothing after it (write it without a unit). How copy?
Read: **0.625**
